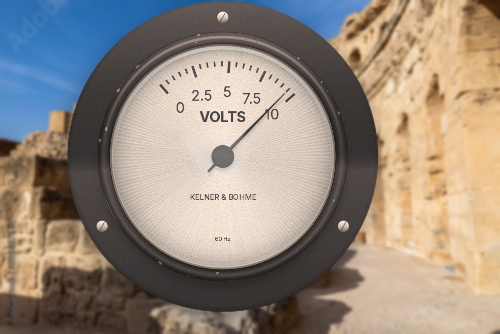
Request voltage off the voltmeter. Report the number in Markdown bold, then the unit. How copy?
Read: **9.5** V
